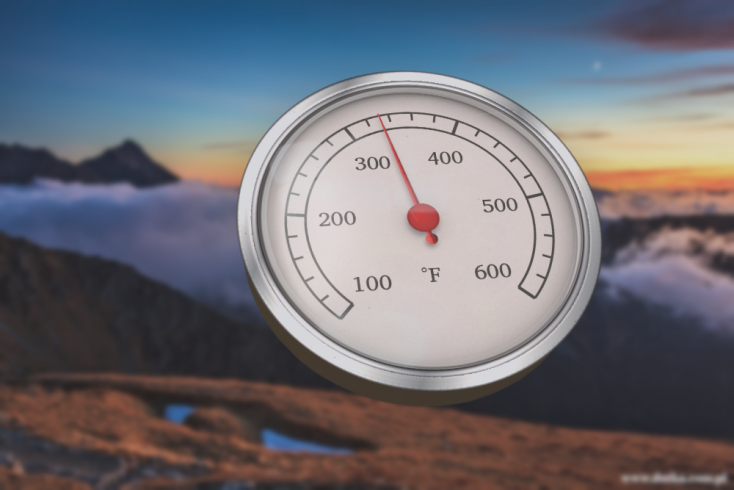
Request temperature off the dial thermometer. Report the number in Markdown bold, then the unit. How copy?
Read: **330** °F
